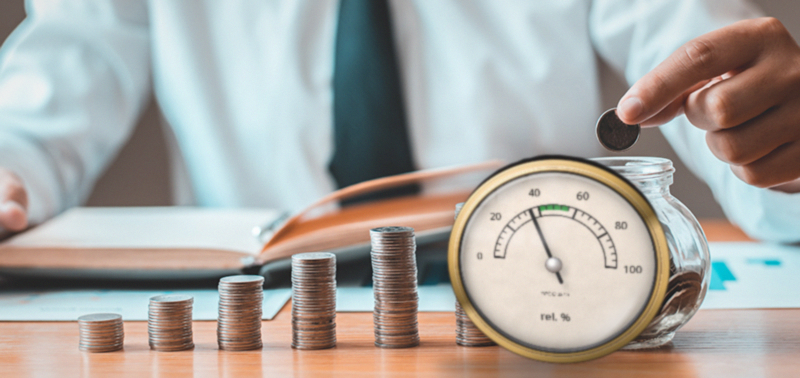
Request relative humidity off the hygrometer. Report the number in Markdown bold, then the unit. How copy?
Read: **36** %
